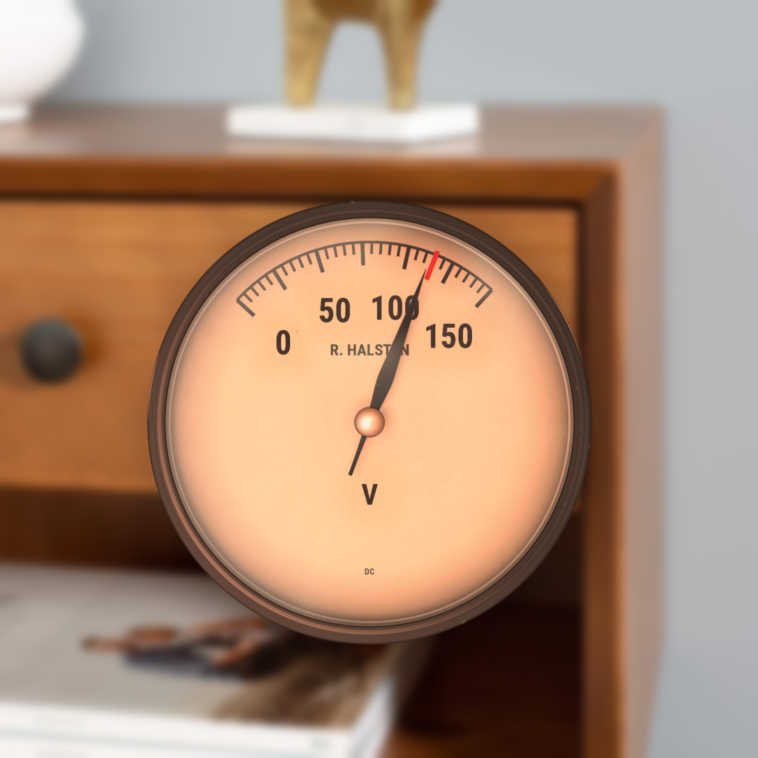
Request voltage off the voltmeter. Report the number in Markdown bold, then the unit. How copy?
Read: **112.5** V
